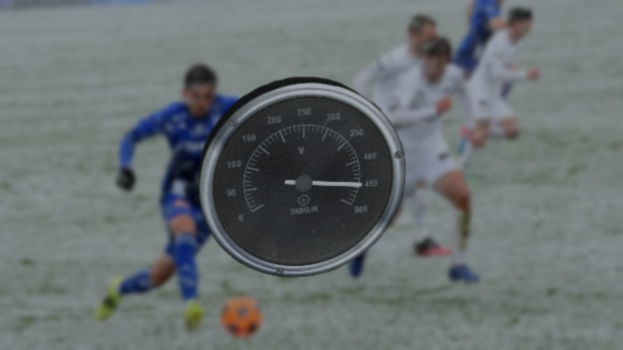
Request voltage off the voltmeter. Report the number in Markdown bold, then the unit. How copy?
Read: **450** V
